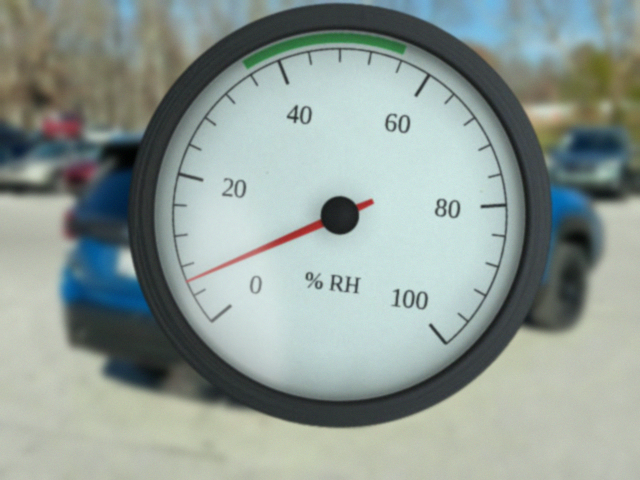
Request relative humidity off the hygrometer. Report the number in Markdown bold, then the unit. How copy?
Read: **6** %
